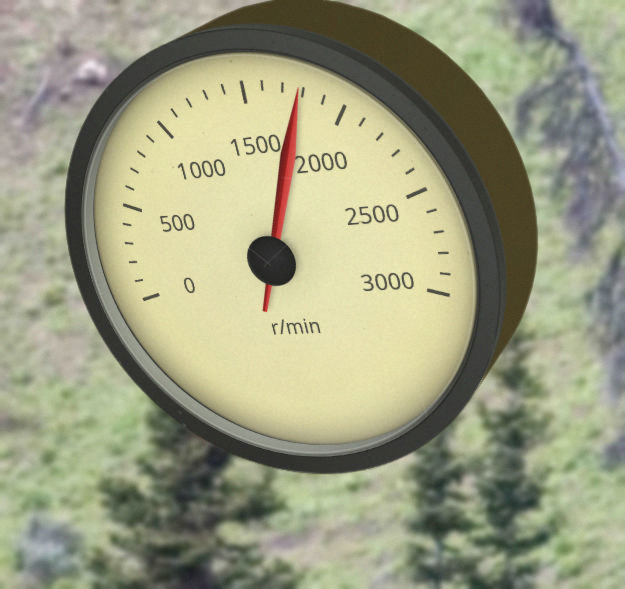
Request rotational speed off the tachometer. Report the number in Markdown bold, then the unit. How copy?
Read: **1800** rpm
